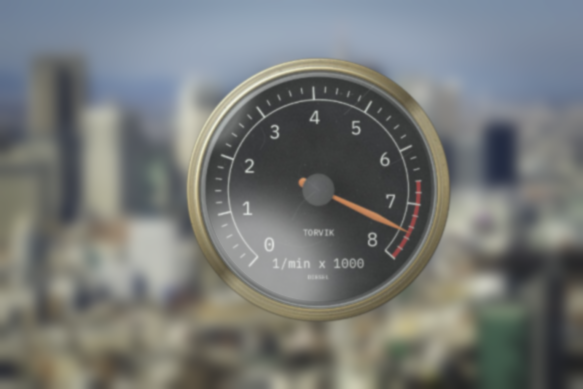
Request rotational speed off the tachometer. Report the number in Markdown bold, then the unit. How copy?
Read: **7500** rpm
